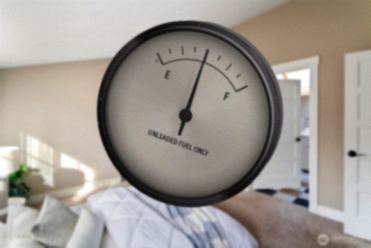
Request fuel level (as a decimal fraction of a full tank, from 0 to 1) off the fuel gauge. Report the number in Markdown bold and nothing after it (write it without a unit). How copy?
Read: **0.5**
